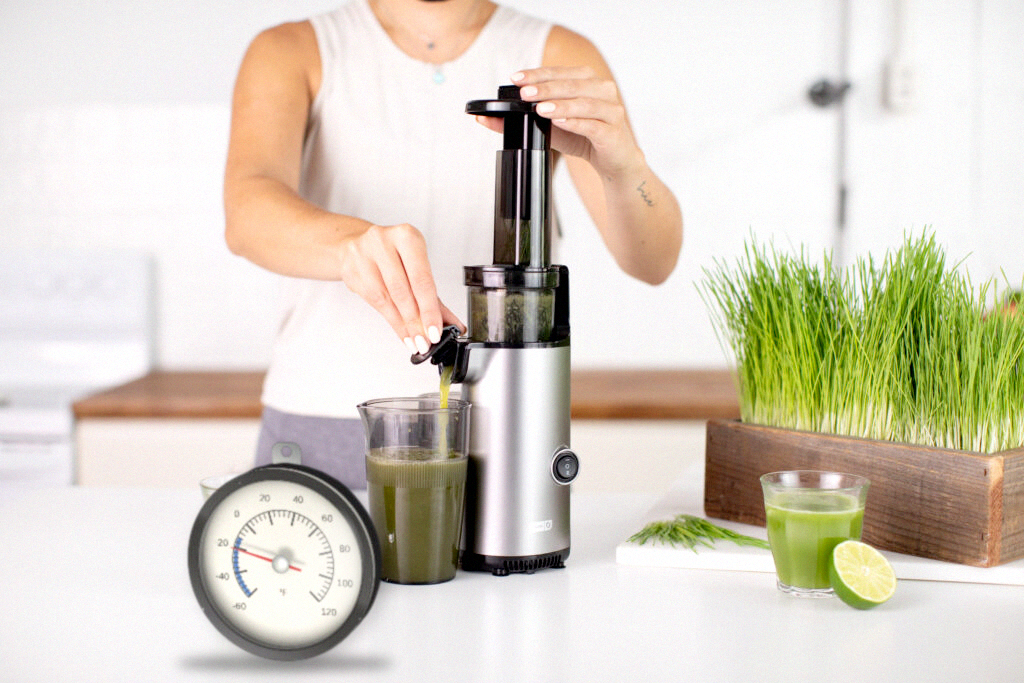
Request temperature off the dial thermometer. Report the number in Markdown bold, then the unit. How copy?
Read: **-20** °F
